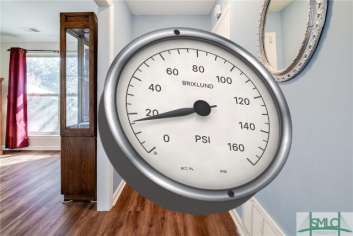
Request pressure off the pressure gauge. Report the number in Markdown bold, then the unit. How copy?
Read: **15** psi
